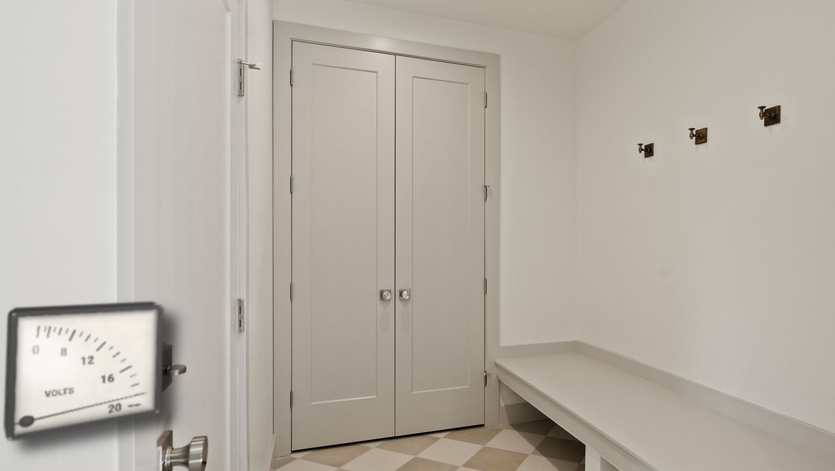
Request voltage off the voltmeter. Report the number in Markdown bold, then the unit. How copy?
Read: **19** V
